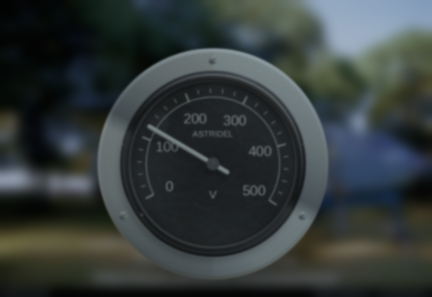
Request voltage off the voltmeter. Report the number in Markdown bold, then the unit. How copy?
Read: **120** V
